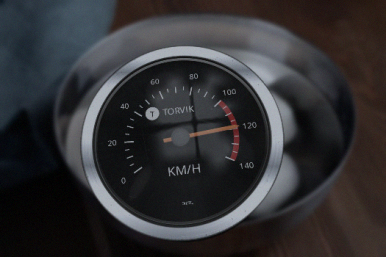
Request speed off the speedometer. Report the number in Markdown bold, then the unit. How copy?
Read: **120** km/h
